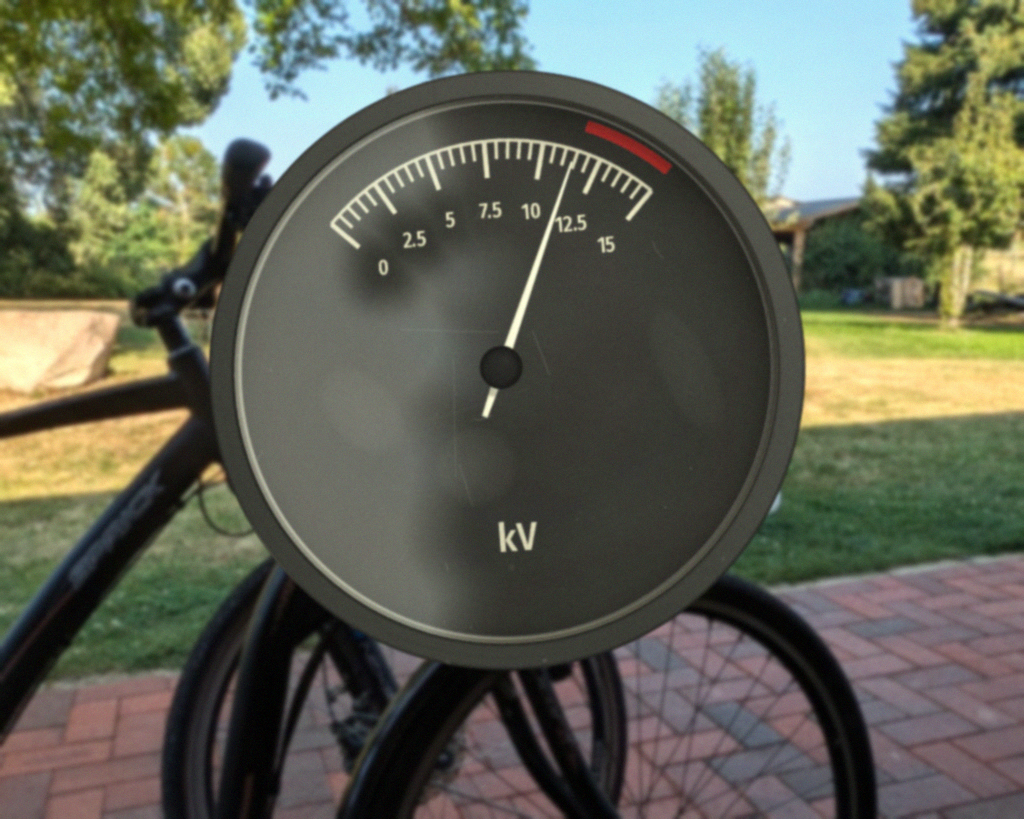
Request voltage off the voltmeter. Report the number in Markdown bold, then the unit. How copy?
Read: **11.5** kV
